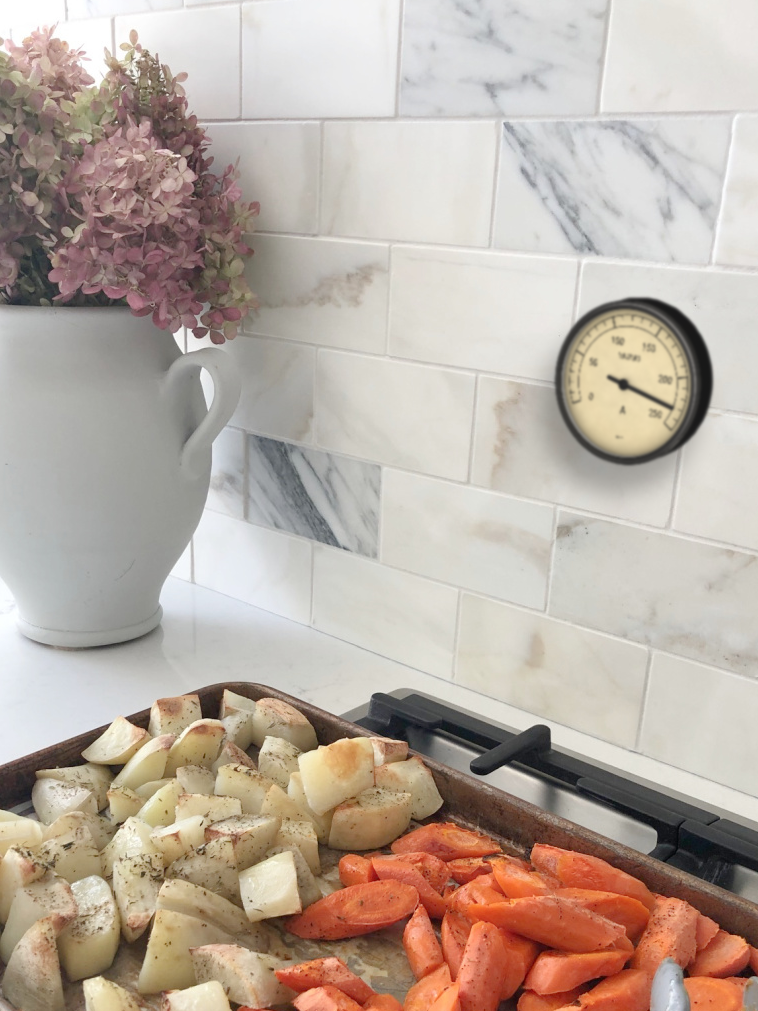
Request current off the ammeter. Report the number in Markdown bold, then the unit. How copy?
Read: **230** A
